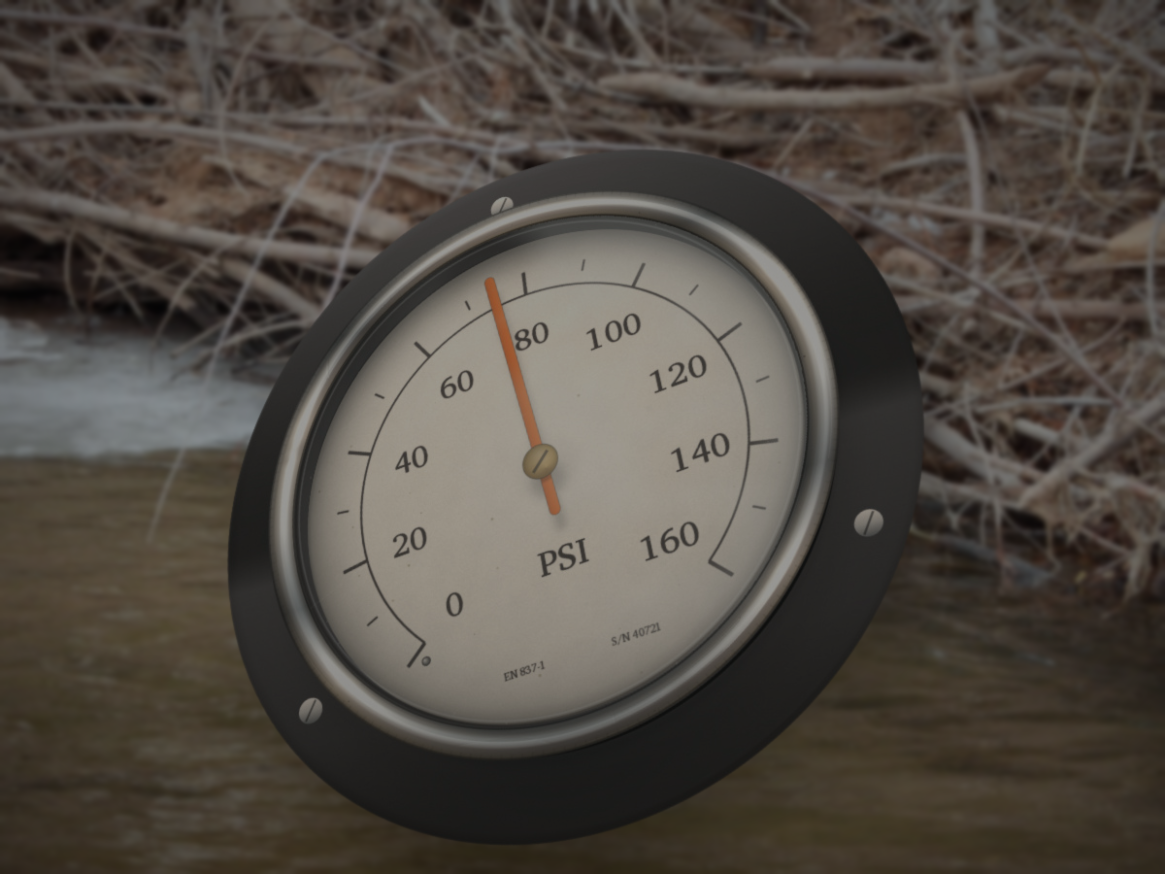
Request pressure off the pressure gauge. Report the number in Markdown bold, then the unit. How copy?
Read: **75** psi
